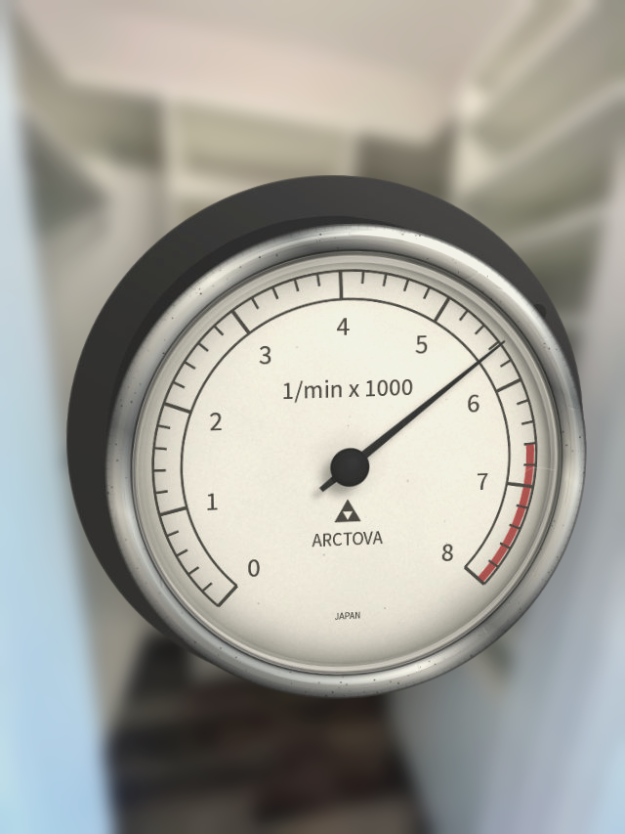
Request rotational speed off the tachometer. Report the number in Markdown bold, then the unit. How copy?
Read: **5600** rpm
